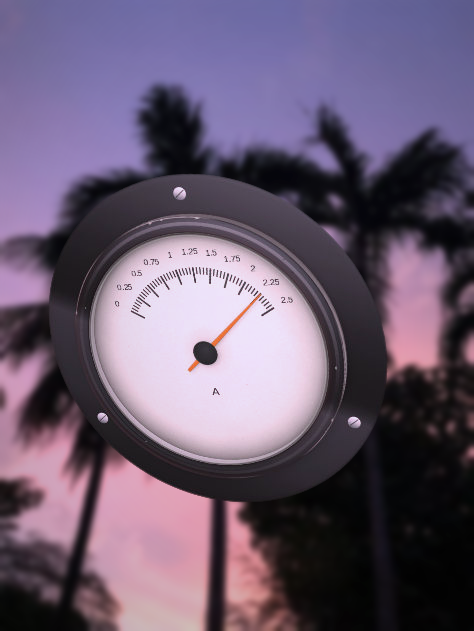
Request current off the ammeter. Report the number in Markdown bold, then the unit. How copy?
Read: **2.25** A
